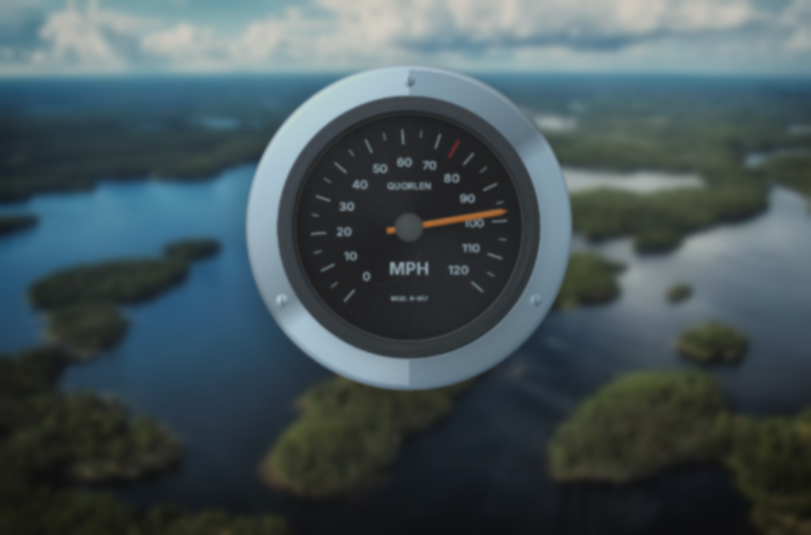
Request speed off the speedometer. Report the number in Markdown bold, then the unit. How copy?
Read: **97.5** mph
